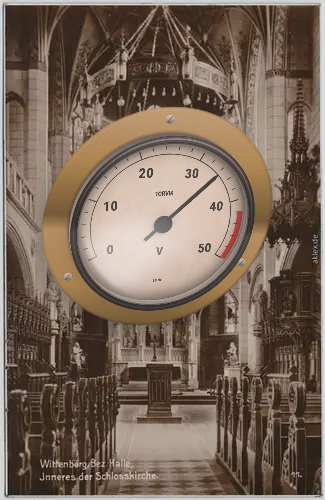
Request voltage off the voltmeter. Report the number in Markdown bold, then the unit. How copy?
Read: **34** V
